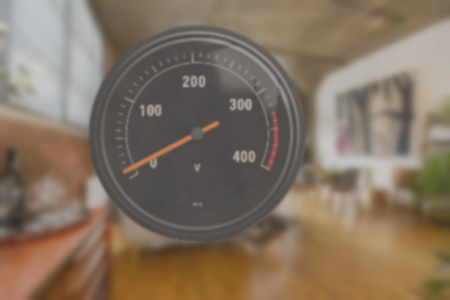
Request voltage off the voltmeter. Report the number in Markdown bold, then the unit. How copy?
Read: **10** V
